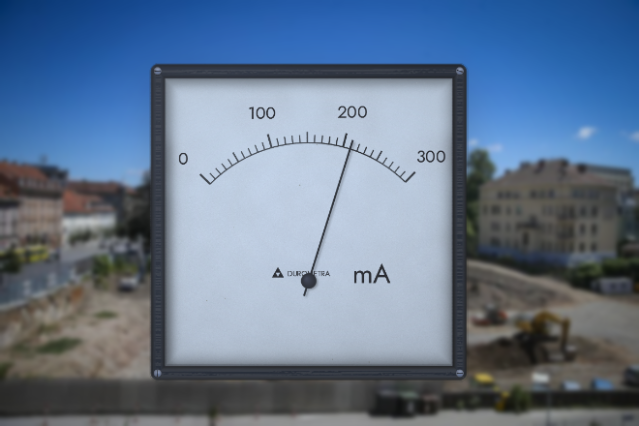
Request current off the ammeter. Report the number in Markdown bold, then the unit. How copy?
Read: **210** mA
